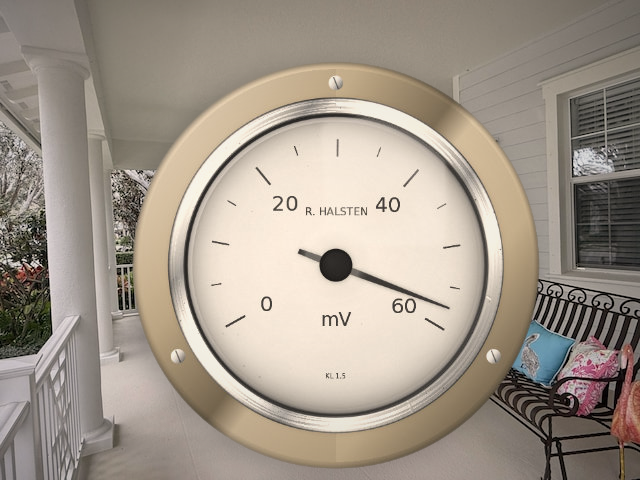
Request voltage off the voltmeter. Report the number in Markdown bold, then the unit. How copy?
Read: **57.5** mV
